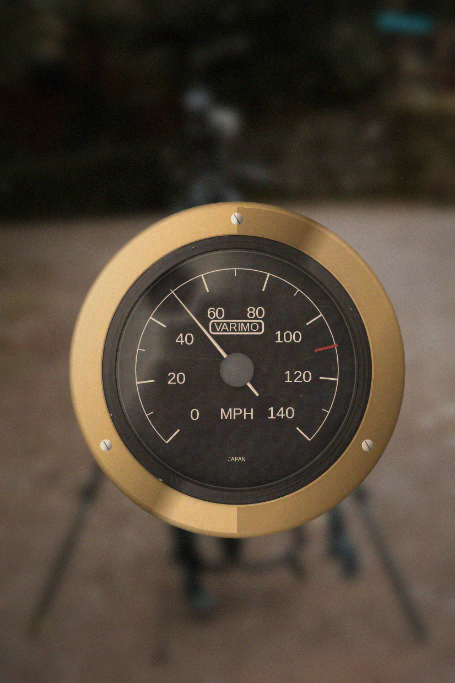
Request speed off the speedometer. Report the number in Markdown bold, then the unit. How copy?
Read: **50** mph
